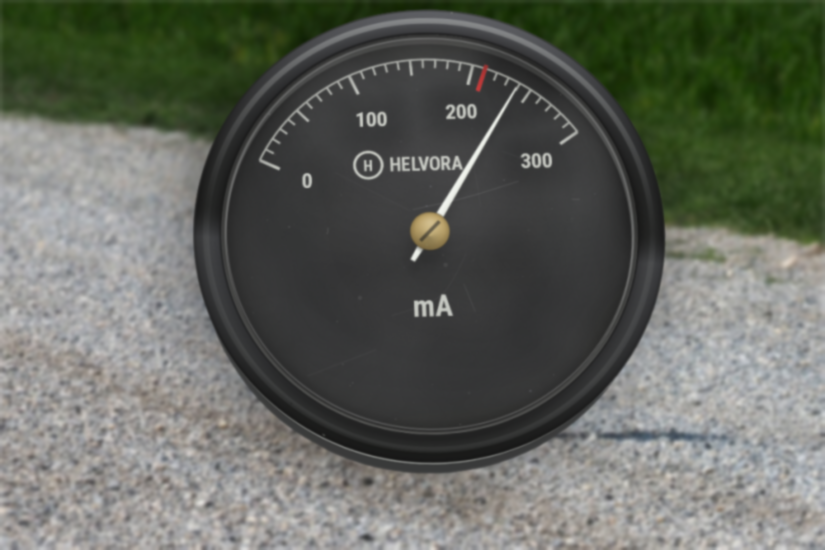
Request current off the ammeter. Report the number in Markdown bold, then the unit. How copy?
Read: **240** mA
